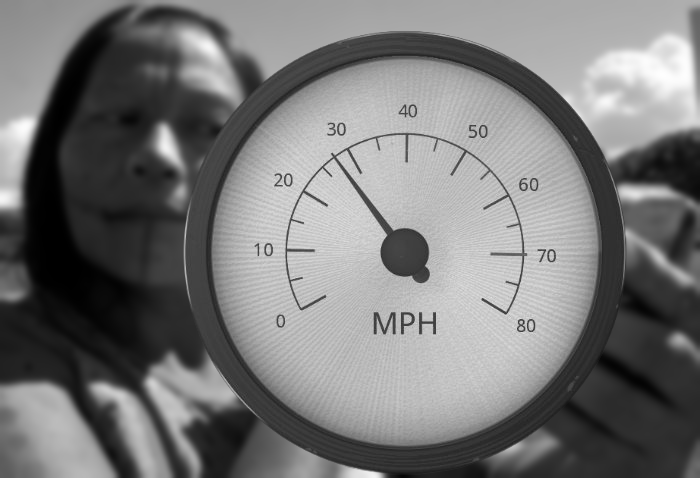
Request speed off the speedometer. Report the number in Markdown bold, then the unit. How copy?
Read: **27.5** mph
